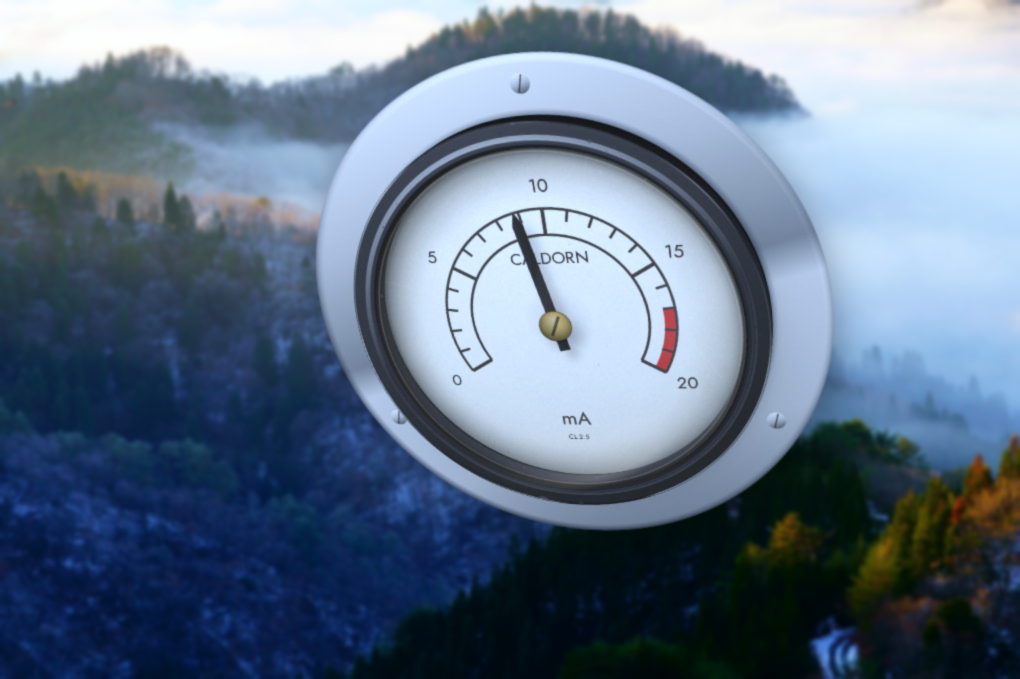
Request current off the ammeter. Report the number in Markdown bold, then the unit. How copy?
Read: **9** mA
